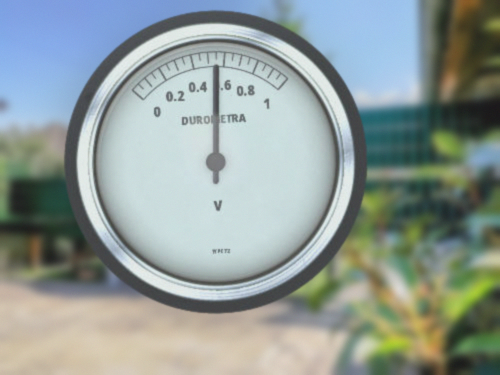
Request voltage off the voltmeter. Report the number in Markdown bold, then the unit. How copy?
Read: **0.55** V
